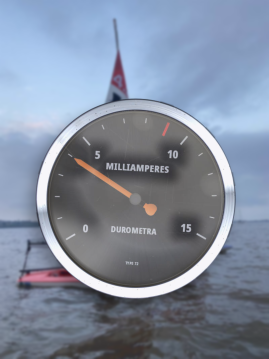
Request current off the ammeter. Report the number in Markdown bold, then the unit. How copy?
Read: **4** mA
